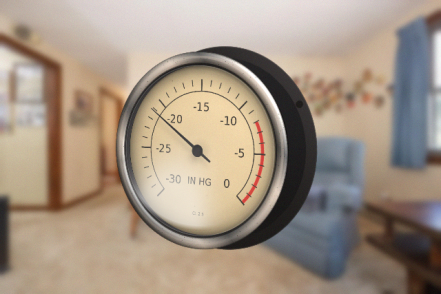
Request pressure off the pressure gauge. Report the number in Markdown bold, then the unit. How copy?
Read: **-21** inHg
